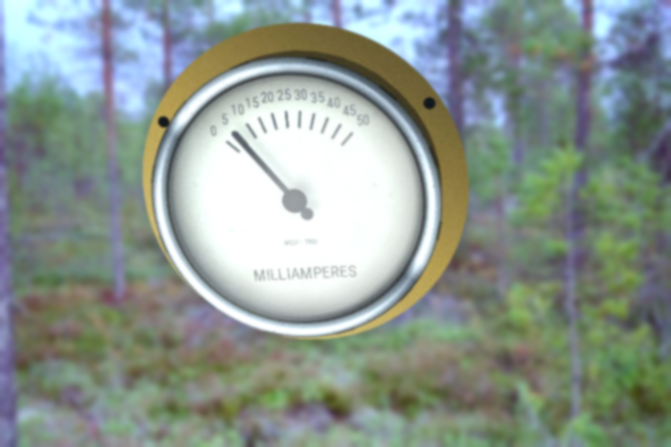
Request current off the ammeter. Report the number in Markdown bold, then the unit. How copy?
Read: **5** mA
